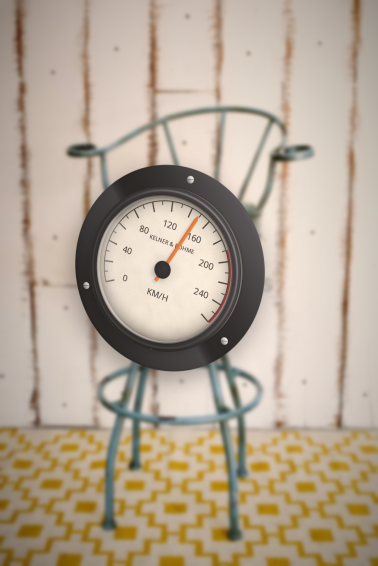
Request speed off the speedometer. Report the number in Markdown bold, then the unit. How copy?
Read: **150** km/h
